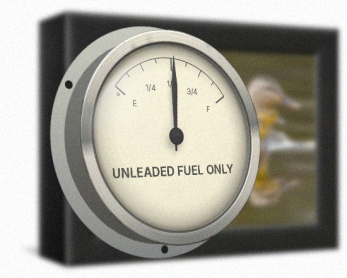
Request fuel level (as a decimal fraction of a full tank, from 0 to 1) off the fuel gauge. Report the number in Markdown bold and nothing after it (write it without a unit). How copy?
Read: **0.5**
